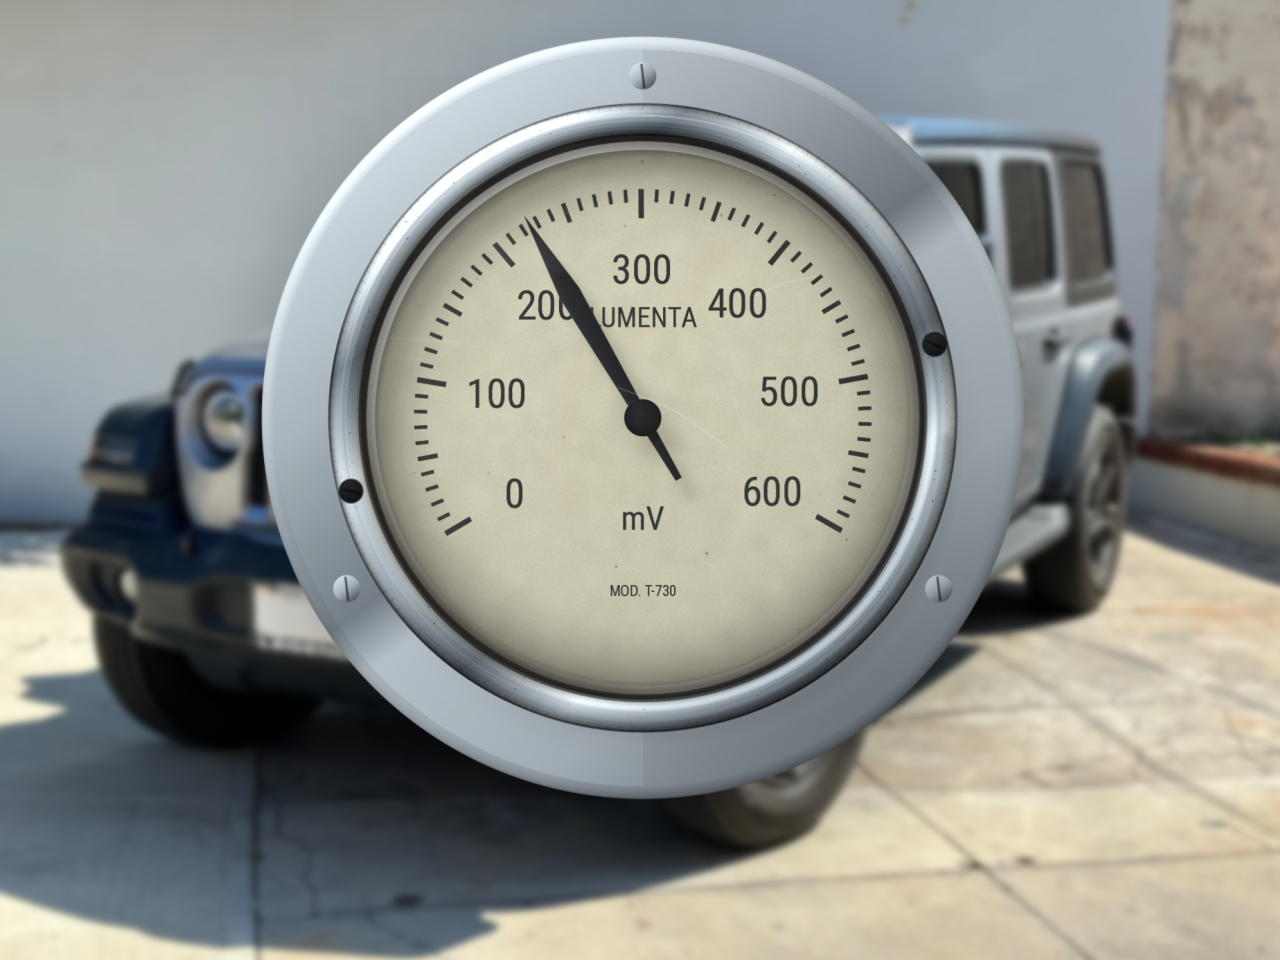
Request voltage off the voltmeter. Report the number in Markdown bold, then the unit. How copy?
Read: **225** mV
